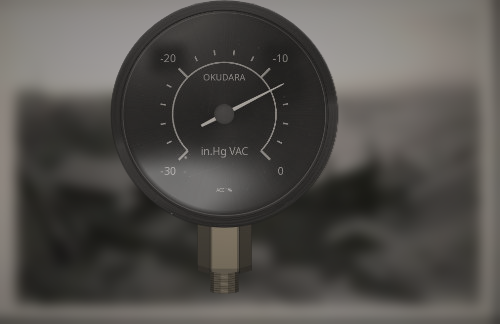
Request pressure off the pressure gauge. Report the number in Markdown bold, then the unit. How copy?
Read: **-8** inHg
